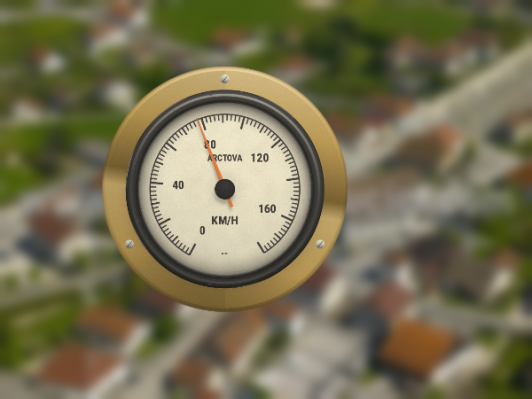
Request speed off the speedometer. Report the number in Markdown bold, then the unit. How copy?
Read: **78** km/h
